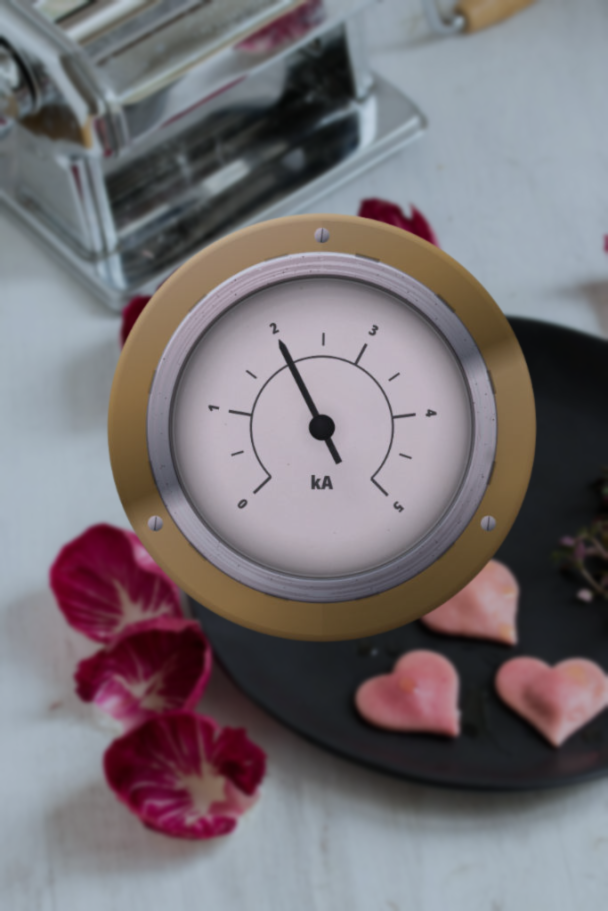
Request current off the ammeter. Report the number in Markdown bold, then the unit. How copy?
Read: **2** kA
